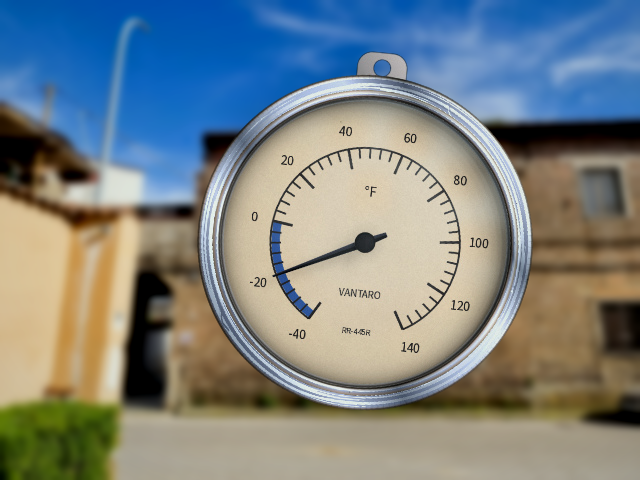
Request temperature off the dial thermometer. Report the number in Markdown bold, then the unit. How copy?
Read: **-20** °F
